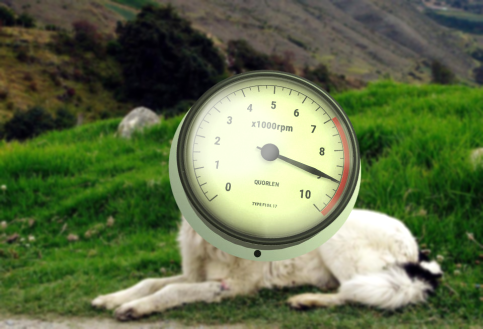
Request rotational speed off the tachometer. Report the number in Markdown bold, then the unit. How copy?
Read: **9000** rpm
